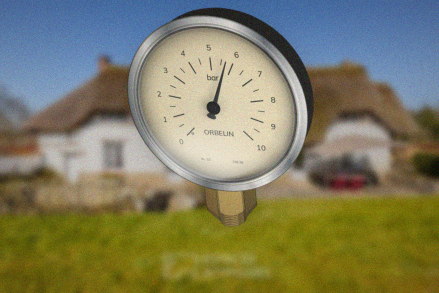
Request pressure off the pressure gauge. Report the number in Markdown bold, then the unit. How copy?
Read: **5.75** bar
